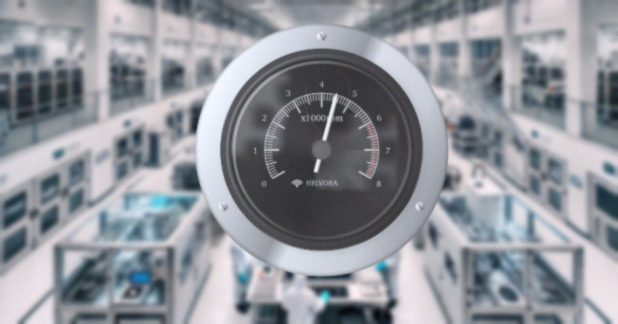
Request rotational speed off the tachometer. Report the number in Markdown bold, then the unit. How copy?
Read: **4500** rpm
